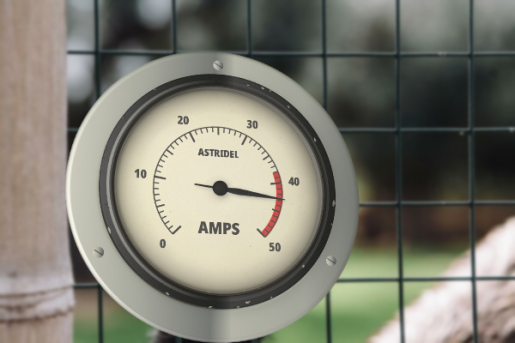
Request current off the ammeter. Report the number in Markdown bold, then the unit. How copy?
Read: **43** A
